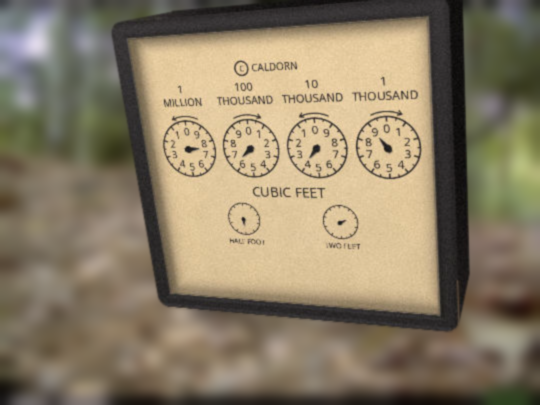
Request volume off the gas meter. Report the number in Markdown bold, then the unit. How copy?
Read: **763900** ft³
